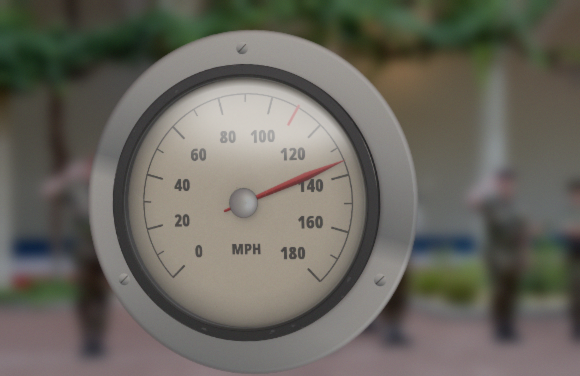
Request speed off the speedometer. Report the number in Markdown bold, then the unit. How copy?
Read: **135** mph
